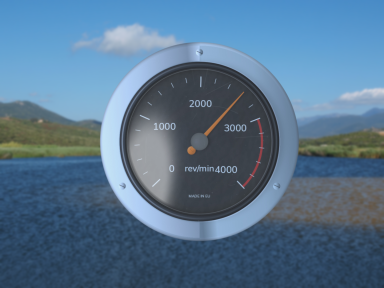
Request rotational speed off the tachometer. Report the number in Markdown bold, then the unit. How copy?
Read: **2600** rpm
